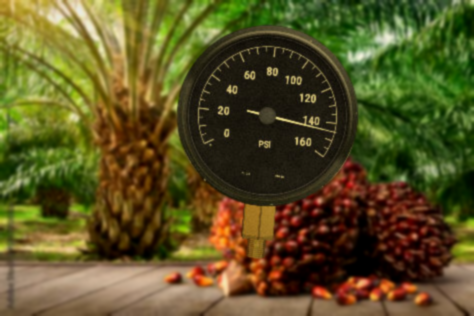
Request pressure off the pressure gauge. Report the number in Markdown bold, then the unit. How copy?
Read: **145** psi
